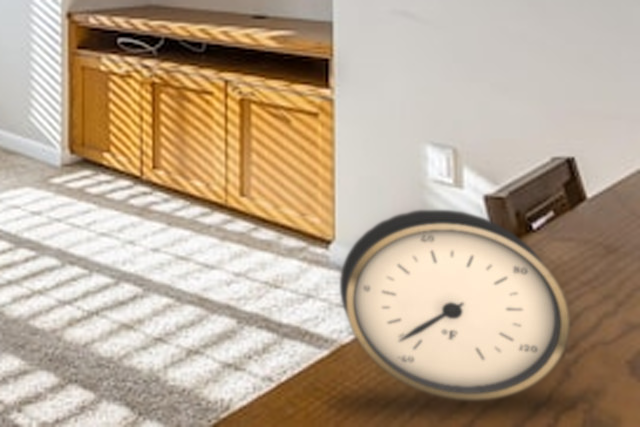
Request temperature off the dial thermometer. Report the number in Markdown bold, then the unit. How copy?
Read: **-30** °F
